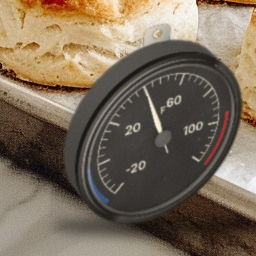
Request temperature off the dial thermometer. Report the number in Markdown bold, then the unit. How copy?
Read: **40** °F
